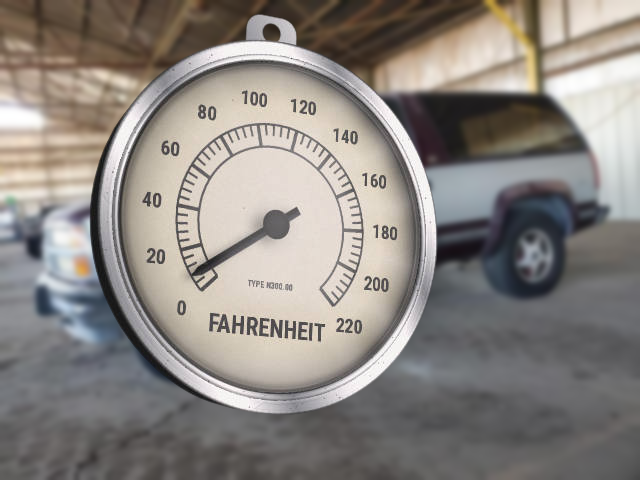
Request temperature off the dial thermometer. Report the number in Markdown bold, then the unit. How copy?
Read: **8** °F
